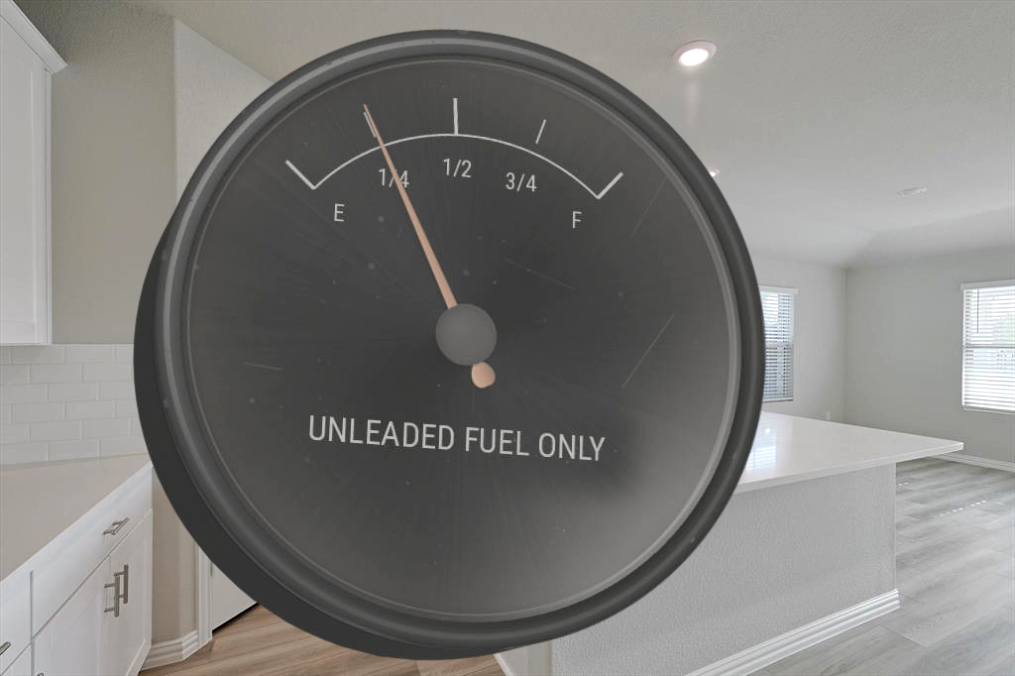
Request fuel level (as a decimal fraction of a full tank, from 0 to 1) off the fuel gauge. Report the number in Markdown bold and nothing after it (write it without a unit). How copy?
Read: **0.25**
